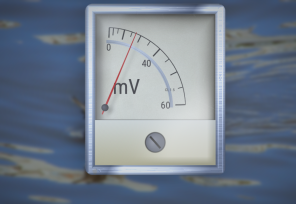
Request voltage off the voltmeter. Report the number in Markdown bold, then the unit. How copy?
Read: **27.5** mV
